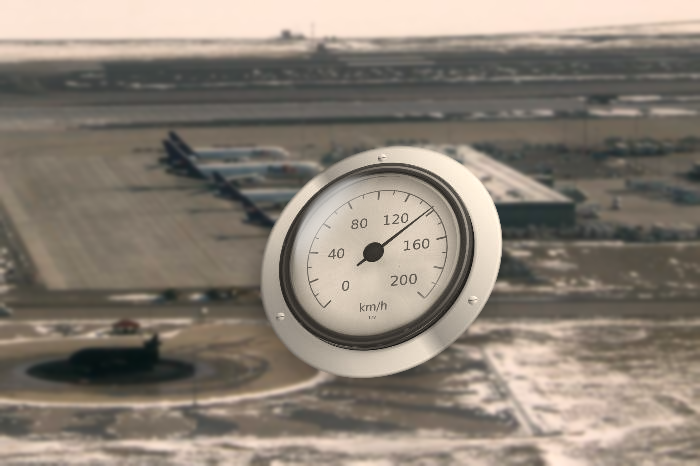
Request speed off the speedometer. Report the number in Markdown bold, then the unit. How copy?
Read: **140** km/h
